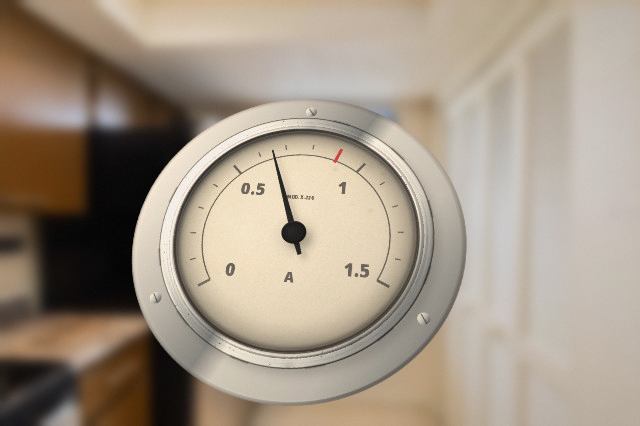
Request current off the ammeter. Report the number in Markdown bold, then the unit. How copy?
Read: **0.65** A
